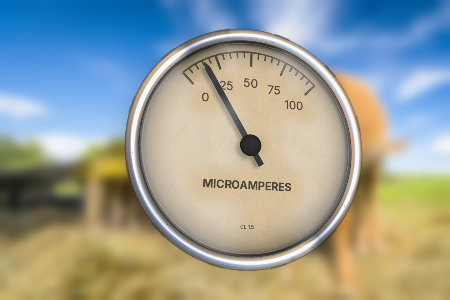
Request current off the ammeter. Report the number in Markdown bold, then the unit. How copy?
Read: **15** µA
